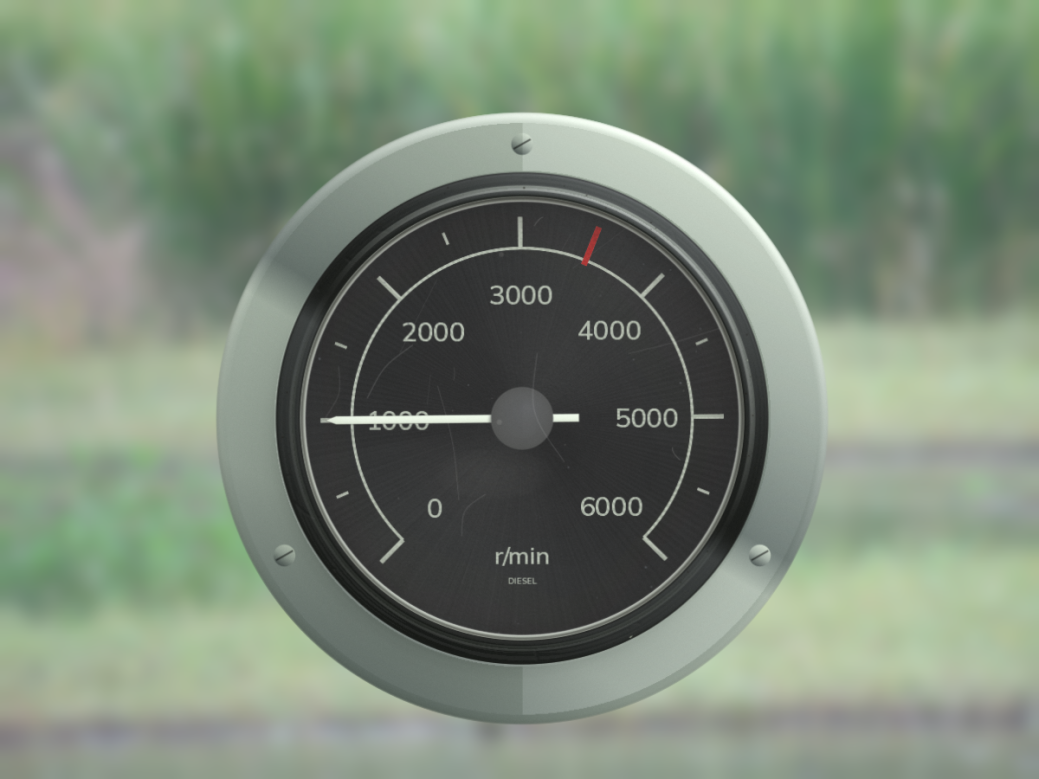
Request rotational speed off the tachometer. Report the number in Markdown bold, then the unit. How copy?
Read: **1000** rpm
